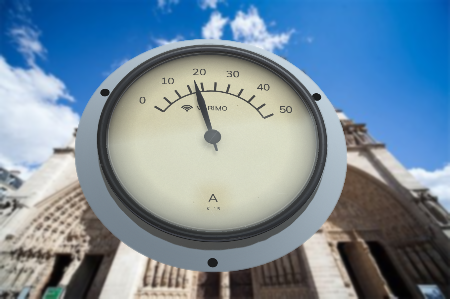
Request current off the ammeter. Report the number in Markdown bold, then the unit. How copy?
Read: **17.5** A
